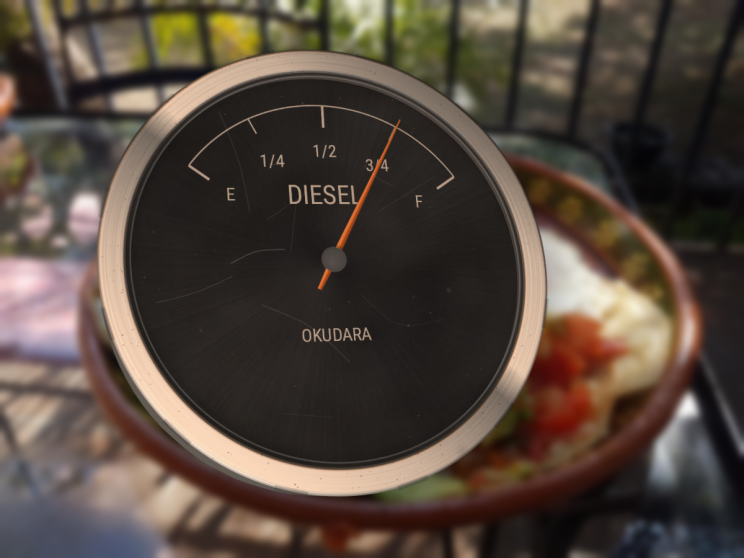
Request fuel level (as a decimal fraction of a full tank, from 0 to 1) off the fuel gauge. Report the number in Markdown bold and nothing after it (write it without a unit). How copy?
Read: **0.75**
